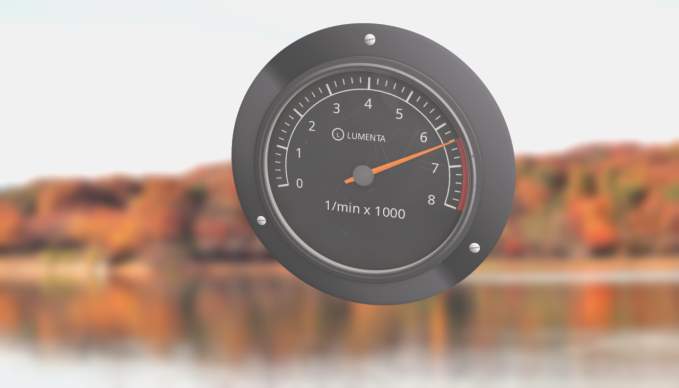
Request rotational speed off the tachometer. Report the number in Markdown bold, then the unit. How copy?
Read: **6400** rpm
